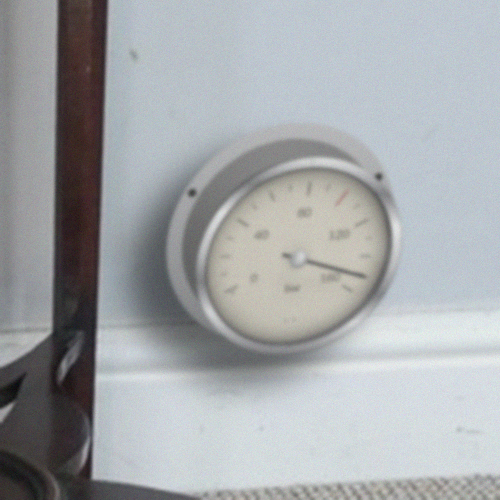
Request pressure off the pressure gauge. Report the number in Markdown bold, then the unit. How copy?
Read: **150** bar
